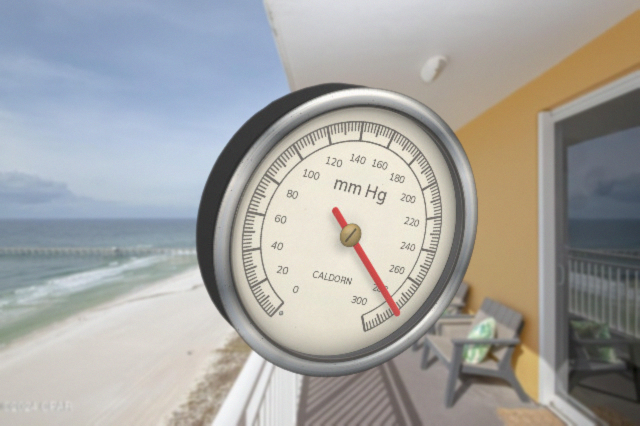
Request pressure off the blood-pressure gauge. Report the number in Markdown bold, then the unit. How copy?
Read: **280** mmHg
